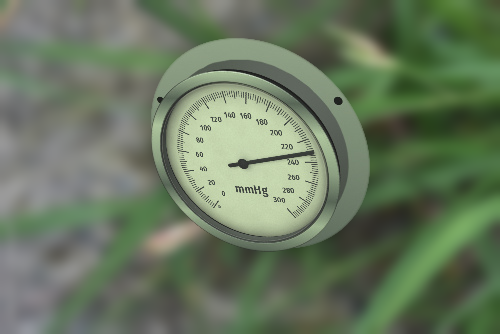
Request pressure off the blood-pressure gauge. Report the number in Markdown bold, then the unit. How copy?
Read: **230** mmHg
